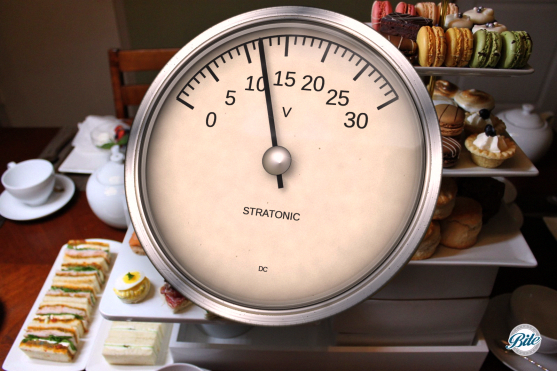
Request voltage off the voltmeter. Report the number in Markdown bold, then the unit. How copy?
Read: **12** V
